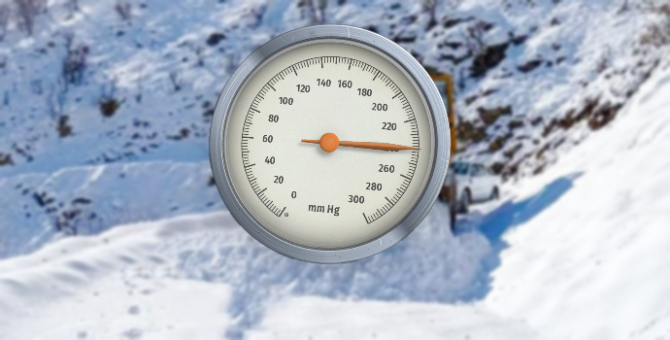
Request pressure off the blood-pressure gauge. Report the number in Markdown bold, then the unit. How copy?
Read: **240** mmHg
